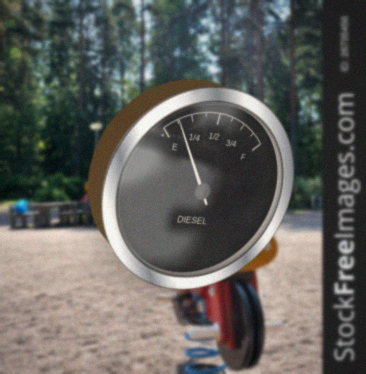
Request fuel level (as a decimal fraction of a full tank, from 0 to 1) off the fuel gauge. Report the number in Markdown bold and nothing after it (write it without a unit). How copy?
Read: **0.125**
